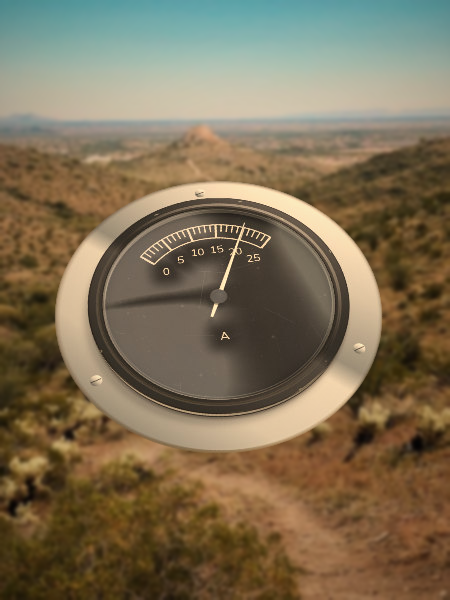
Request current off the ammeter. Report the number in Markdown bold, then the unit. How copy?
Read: **20** A
